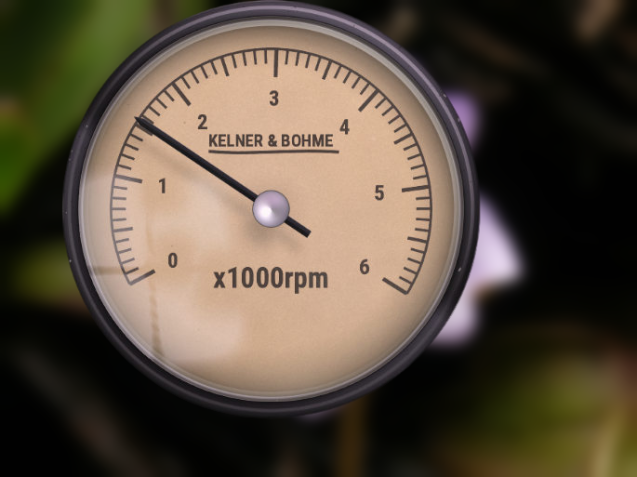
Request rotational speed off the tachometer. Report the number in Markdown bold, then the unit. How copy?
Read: **1550** rpm
